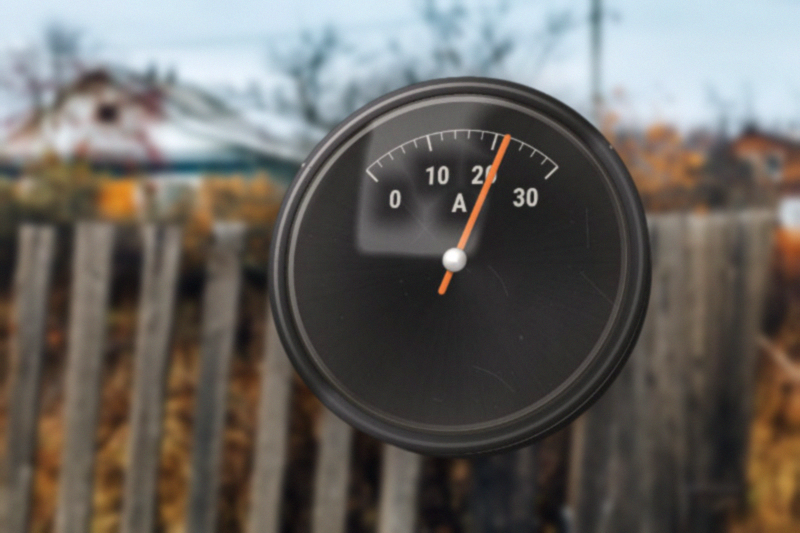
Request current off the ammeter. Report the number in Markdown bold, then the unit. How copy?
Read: **22** A
